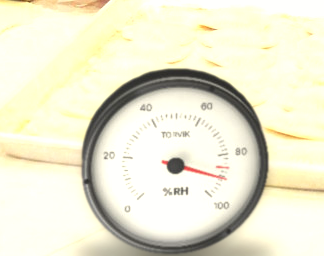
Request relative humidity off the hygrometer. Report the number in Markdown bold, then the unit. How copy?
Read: **90** %
